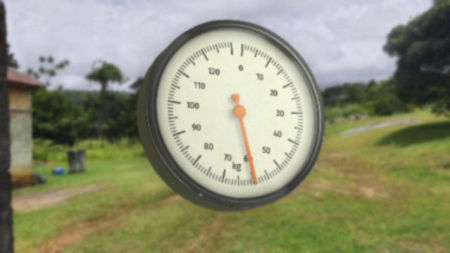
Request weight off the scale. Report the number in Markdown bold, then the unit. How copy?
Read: **60** kg
